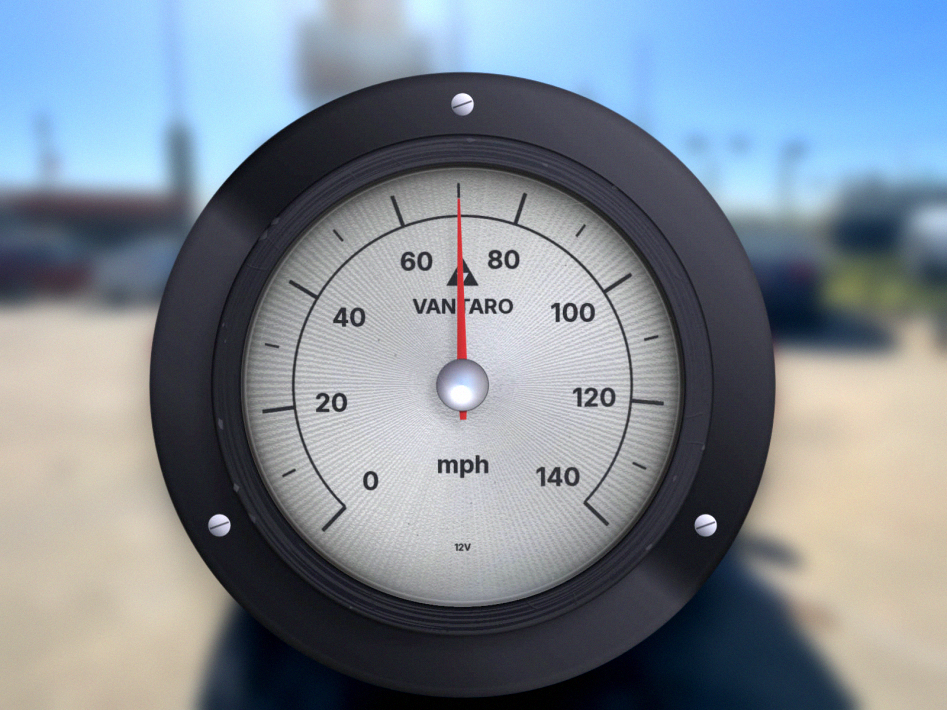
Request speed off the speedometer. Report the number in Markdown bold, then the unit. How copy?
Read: **70** mph
